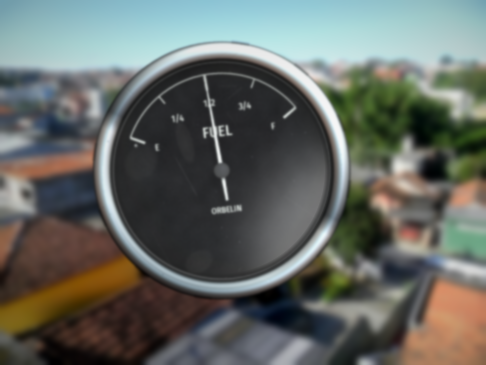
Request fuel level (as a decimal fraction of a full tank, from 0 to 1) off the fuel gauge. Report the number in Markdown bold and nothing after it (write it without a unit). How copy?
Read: **0.5**
